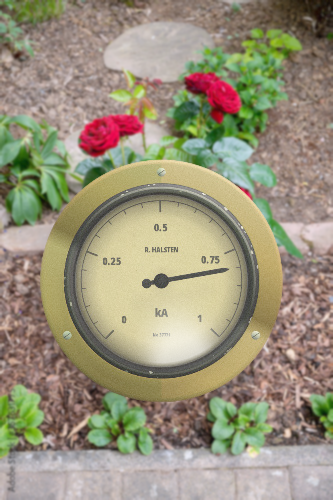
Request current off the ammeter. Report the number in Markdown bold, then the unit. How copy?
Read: **0.8** kA
